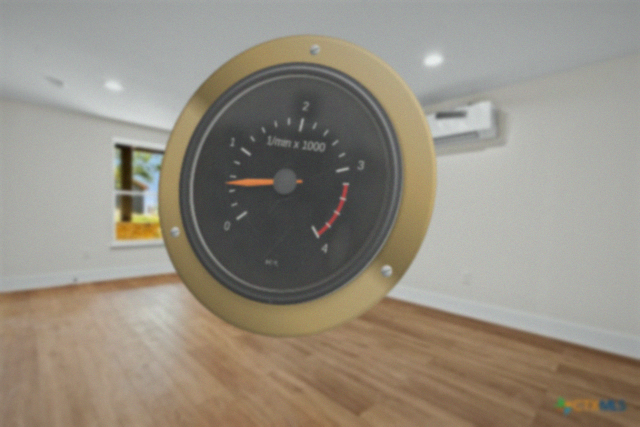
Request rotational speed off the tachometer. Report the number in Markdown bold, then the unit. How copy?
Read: **500** rpm
